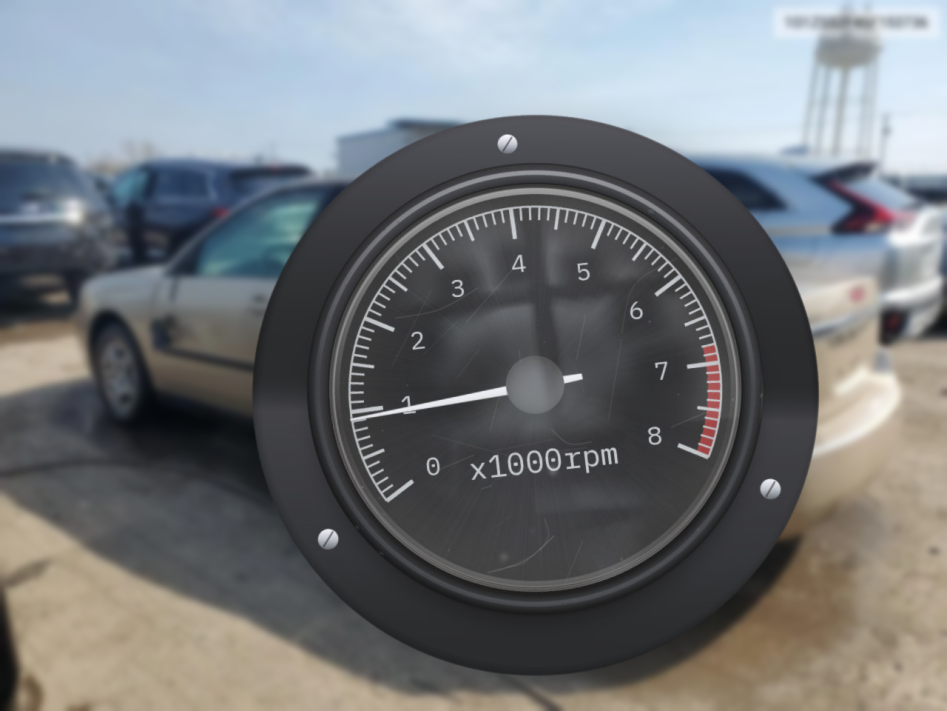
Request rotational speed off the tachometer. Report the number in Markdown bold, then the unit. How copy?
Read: **900** rpm
